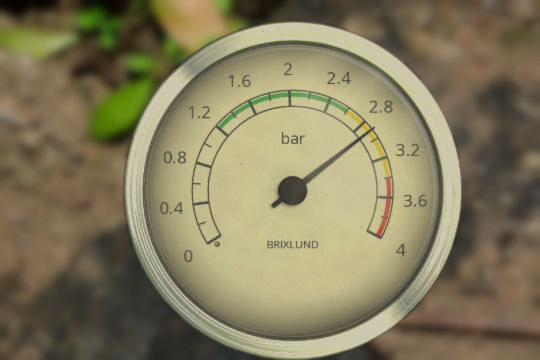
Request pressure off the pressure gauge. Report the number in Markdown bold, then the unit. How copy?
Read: **2.9** bar
